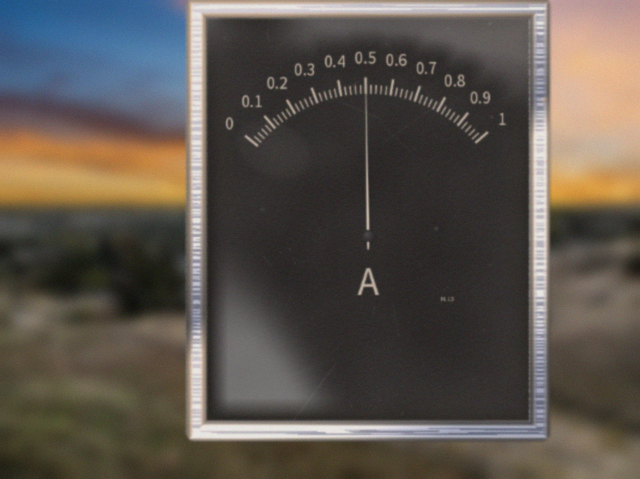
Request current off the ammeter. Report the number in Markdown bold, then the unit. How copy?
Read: **0.5** A
